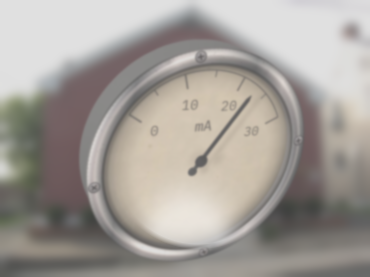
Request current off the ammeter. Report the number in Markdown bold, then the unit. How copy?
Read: **22.5** mA
